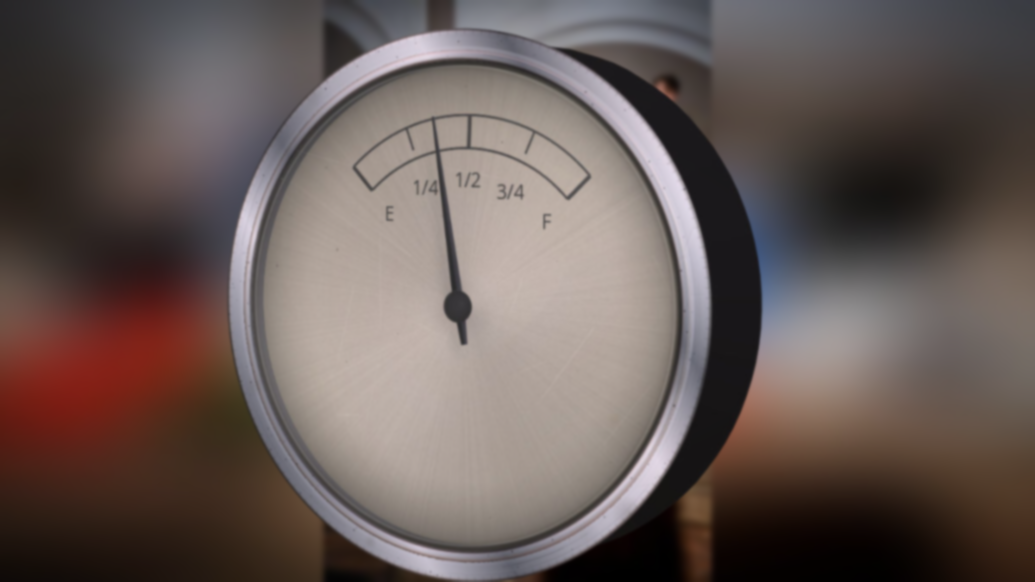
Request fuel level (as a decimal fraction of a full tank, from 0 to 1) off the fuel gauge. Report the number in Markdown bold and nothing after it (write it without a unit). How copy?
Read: **0.375**
